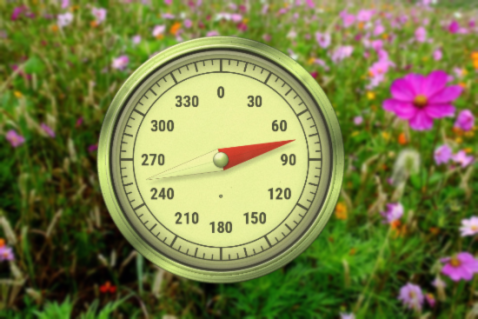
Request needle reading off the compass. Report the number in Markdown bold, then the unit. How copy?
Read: **75** °
